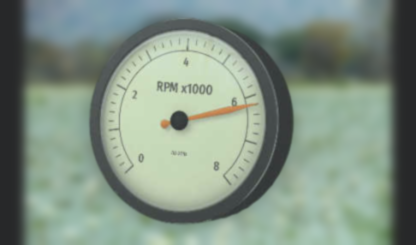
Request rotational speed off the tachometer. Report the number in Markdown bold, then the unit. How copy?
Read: **6200** rpm
